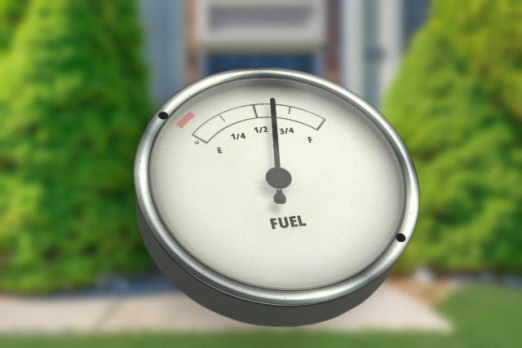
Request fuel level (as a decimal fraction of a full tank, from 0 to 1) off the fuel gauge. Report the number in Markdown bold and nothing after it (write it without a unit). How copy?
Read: **0.625**
